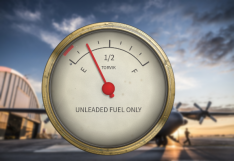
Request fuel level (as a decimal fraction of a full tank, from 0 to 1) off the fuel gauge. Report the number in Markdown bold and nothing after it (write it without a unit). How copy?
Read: **0.25**
